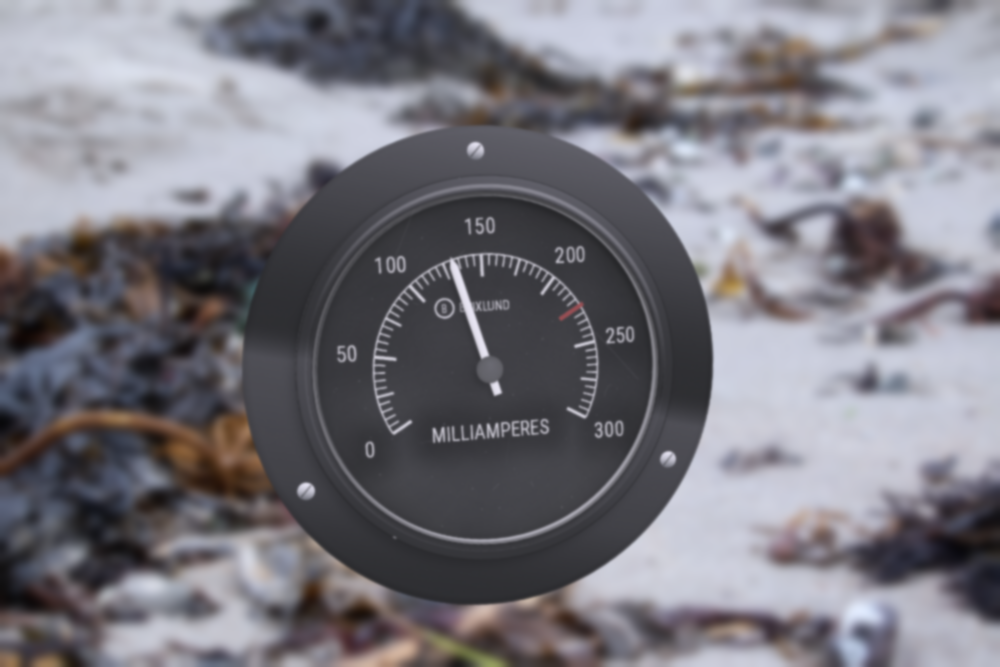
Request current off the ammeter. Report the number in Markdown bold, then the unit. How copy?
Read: **130** mA
